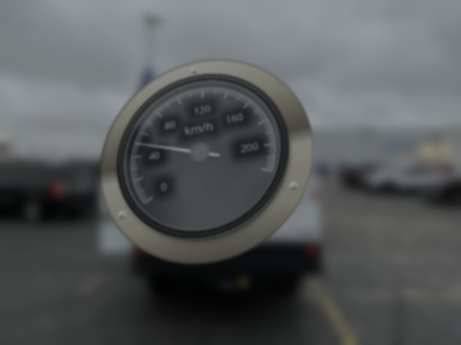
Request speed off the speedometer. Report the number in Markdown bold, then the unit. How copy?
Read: **50** km/h
